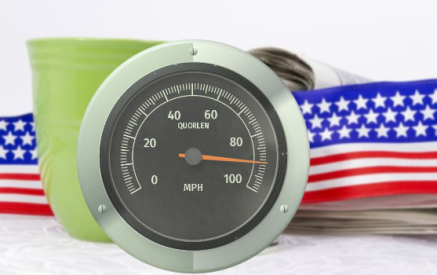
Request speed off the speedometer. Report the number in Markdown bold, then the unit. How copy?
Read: **90** mph
